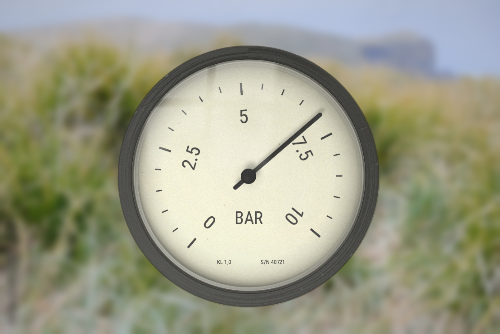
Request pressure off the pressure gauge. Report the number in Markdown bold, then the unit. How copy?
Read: **7** bar
